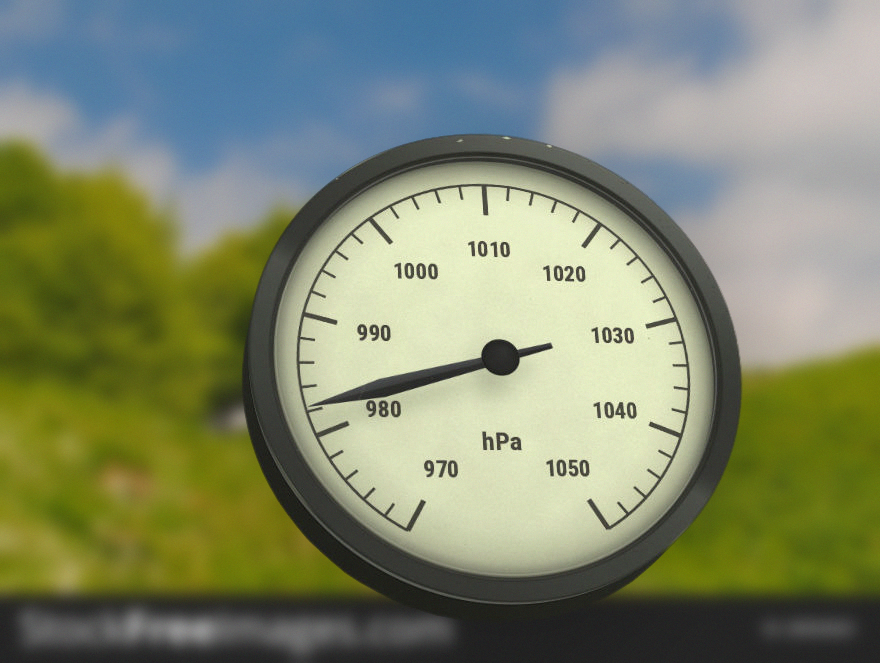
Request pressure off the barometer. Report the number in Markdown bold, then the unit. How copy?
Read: **982** hPa
